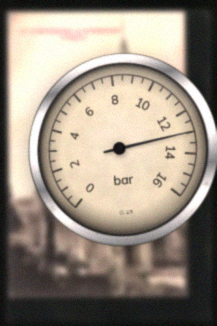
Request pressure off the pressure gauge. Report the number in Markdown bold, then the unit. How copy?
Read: **13** bar
